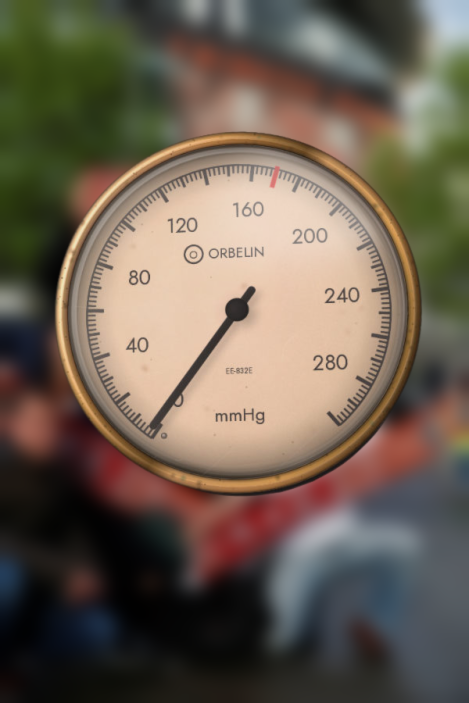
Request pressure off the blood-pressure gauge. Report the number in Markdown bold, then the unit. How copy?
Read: **2** mmHg
